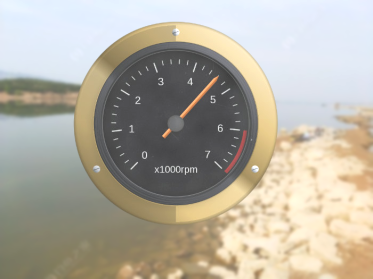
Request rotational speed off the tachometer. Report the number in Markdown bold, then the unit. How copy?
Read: **4600** rpm
